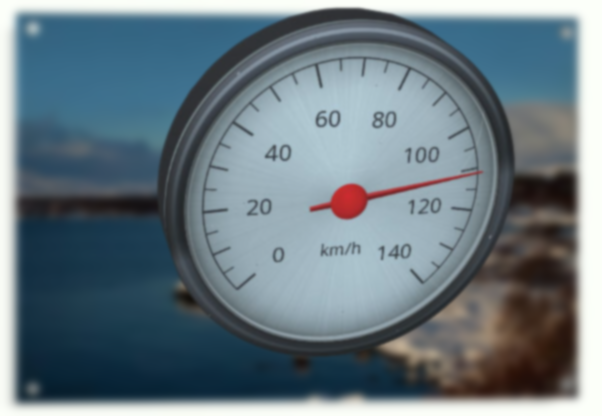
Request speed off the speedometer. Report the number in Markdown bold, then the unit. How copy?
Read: **110** km/h
